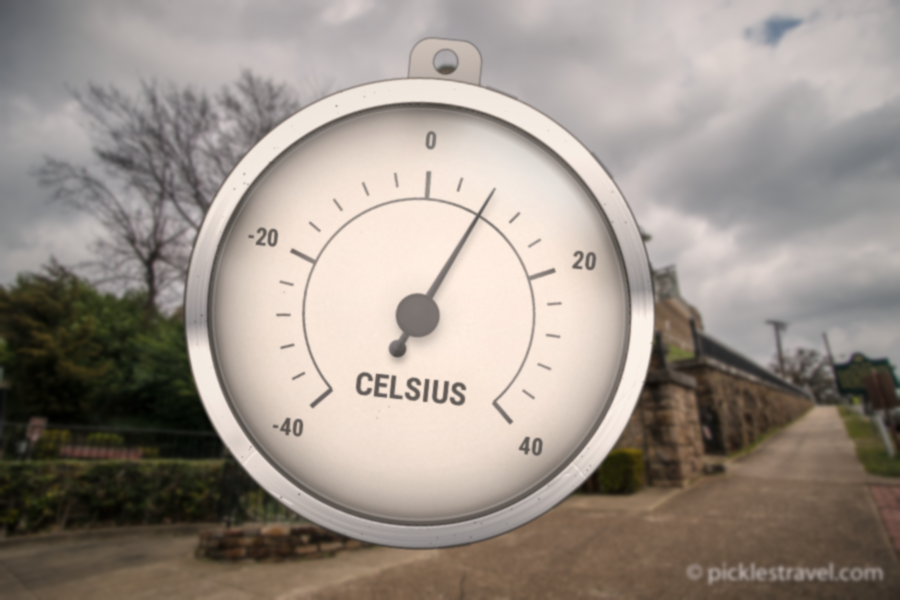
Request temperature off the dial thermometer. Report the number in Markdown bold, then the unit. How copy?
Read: **8** °C
